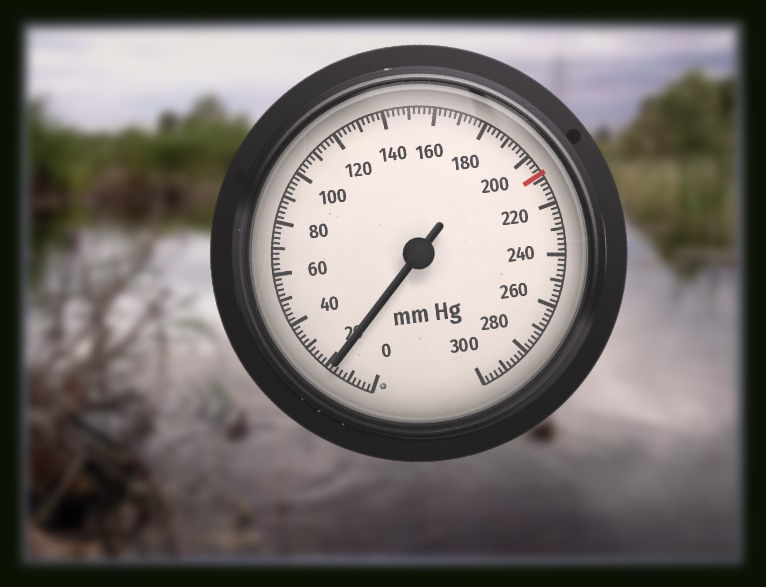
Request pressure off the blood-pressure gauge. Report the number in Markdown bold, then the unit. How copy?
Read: **18** mmHg
